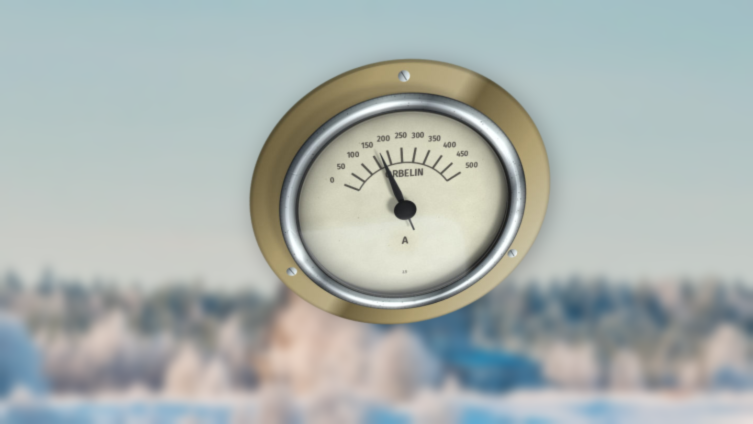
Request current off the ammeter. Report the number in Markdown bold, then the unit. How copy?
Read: **175** A
